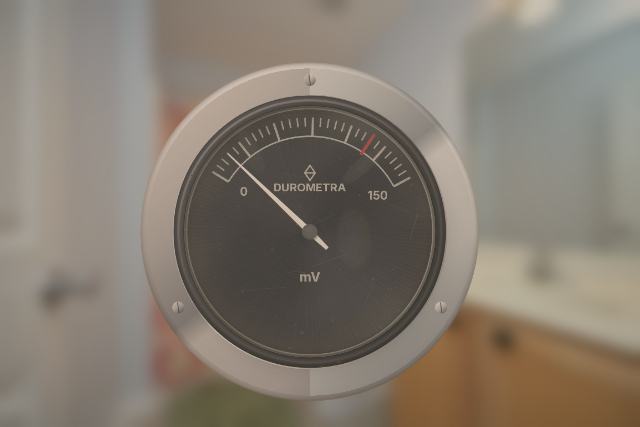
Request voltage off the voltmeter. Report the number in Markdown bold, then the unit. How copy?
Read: **15** mV
